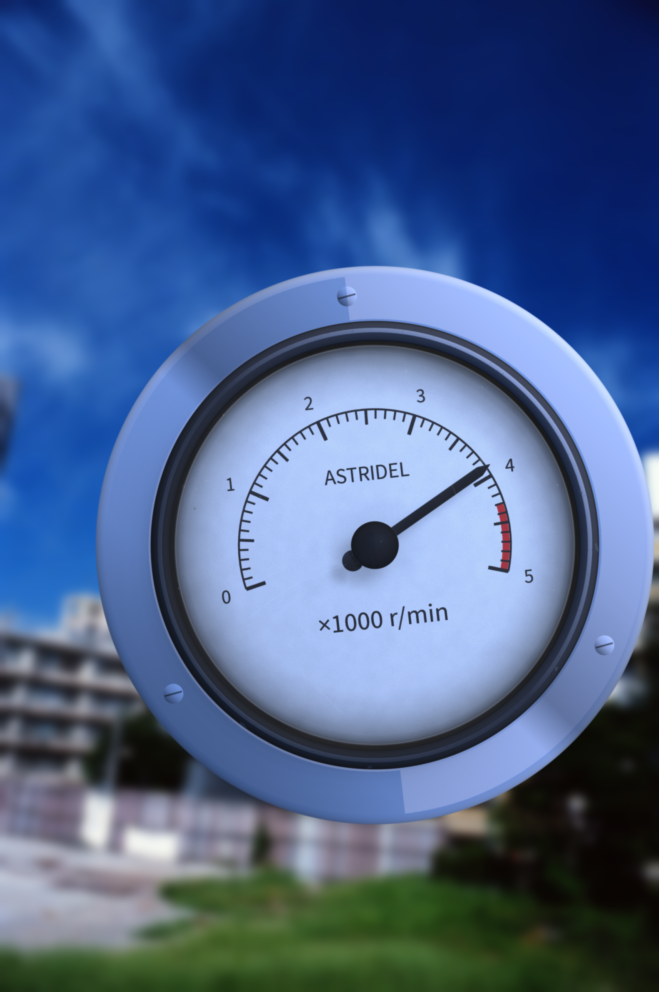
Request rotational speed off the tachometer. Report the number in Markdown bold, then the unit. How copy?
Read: **3900** rpm
